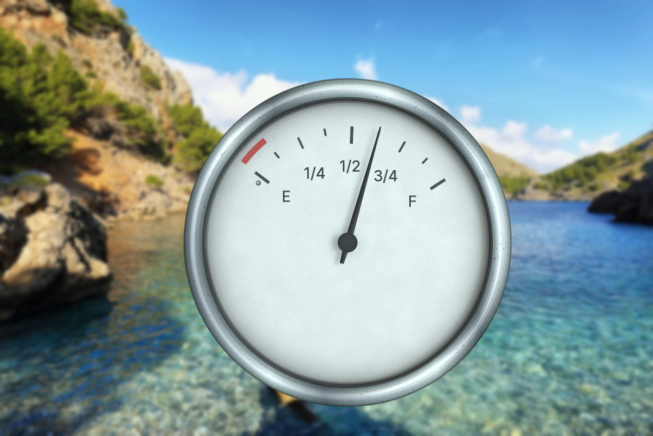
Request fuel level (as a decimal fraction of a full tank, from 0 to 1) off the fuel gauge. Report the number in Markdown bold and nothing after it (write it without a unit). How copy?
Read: **0.625**
